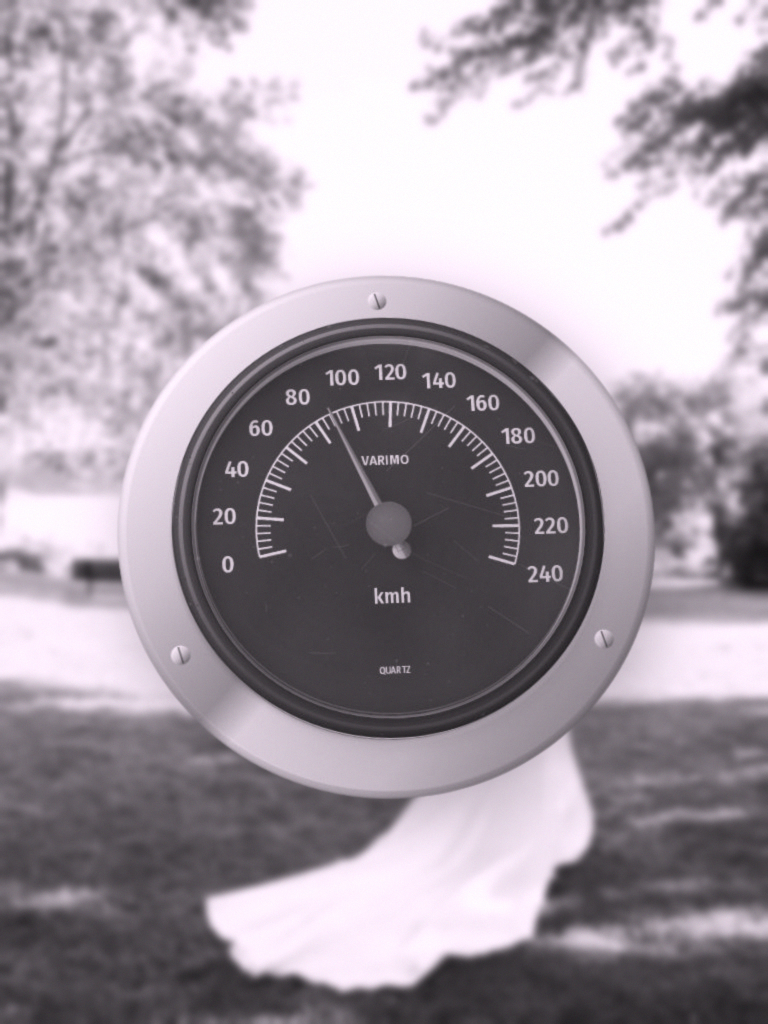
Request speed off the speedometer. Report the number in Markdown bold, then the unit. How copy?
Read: **88** km/h
